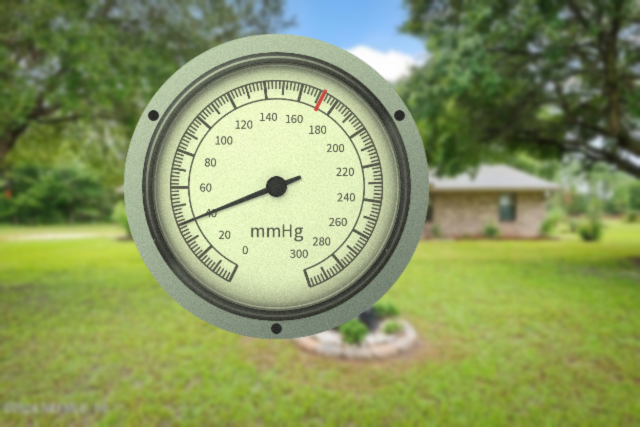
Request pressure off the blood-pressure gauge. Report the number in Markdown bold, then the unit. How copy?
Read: **40** mmHg
